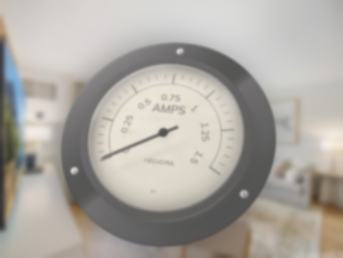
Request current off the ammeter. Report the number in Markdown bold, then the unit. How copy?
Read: **0** A
